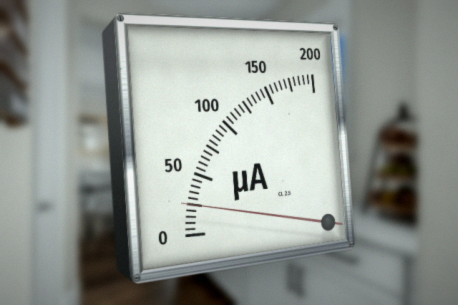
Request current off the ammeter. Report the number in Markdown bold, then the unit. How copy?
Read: **25** µA
